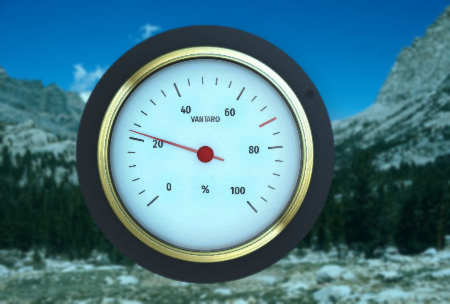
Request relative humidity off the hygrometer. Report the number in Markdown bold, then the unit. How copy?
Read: **22** %
